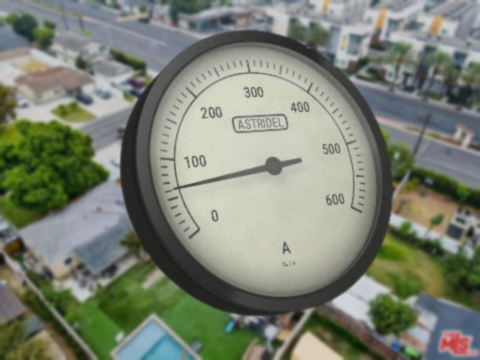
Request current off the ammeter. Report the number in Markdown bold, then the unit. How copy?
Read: **60** A
